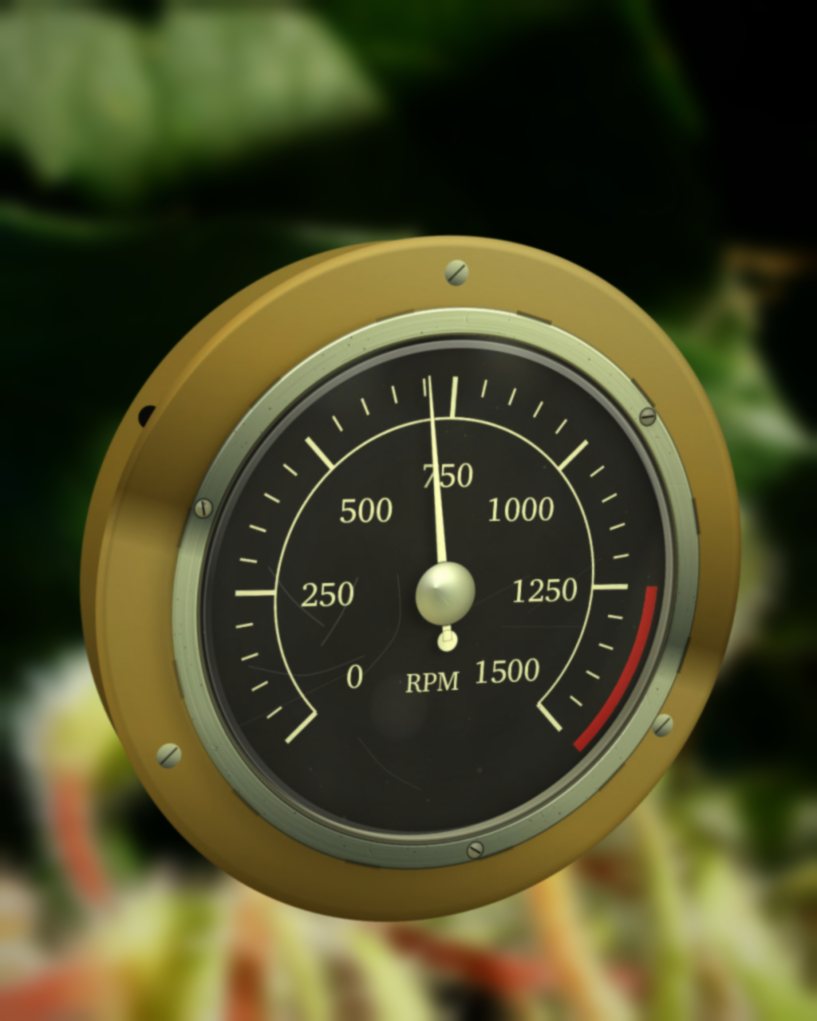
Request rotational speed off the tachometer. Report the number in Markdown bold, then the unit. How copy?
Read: **700** rpm
